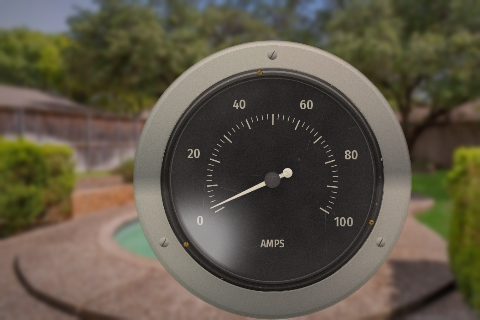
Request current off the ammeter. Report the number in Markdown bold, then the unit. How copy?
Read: **2** A
